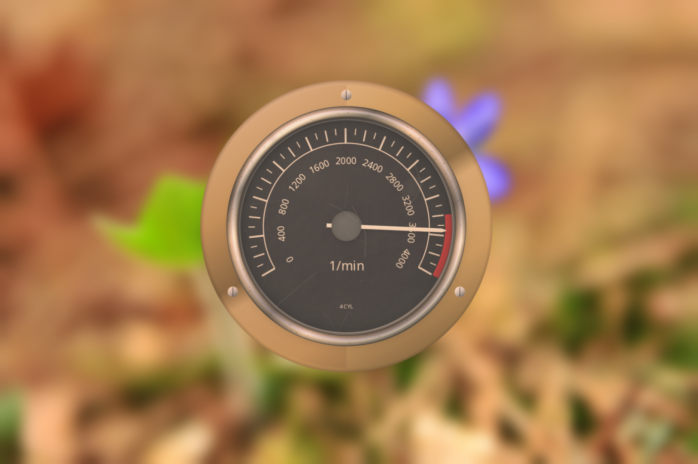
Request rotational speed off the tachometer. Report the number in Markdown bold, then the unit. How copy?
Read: **3550** rpm
